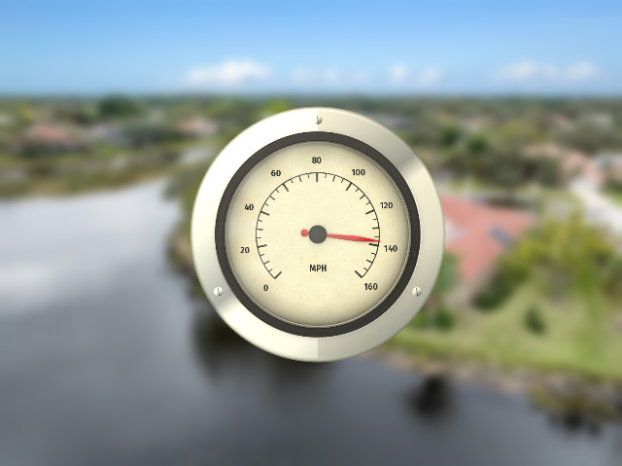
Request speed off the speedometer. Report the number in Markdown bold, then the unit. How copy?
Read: **137.5** mph
